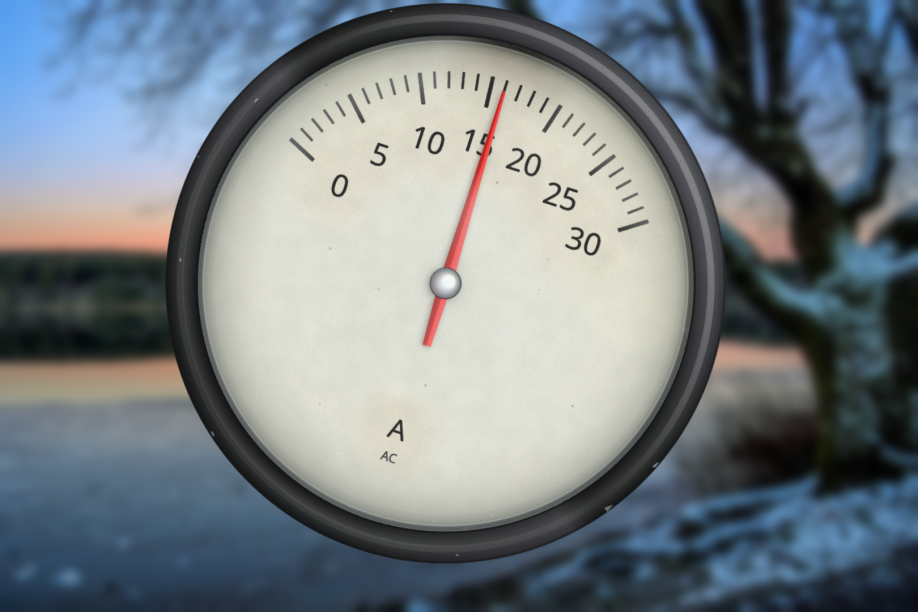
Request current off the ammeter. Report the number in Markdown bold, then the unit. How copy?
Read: **16** A
